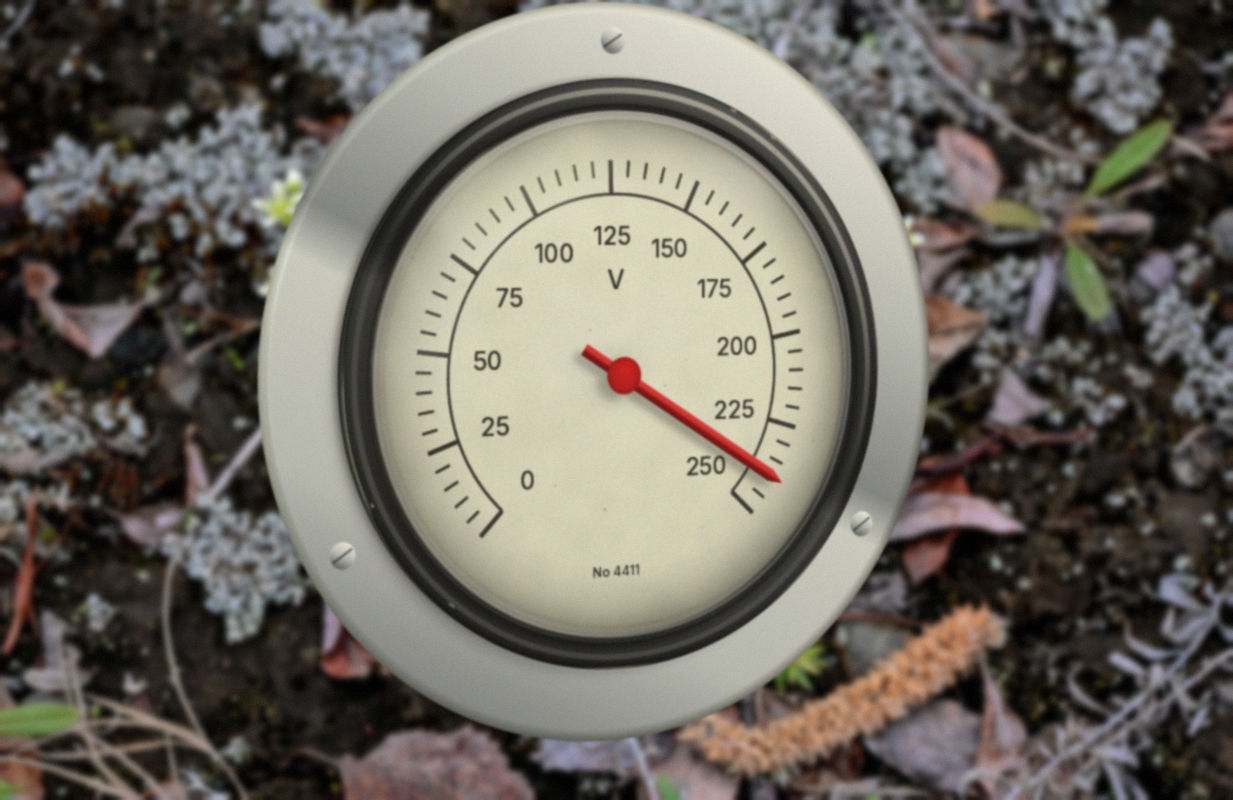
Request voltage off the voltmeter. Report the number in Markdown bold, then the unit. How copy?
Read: **240** V
